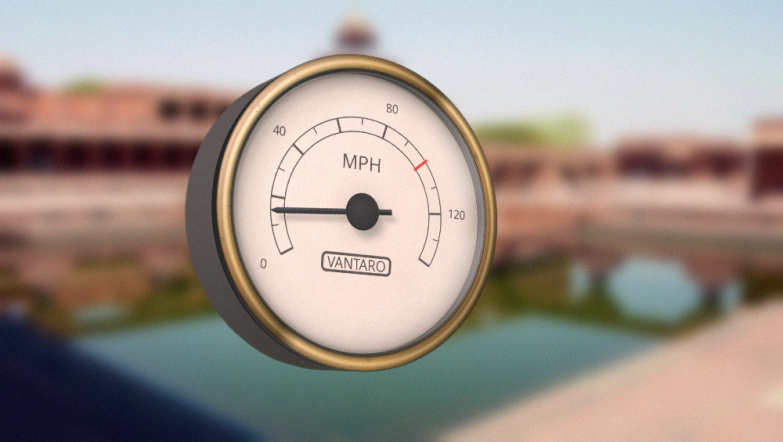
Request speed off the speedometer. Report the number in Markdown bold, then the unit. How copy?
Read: **15** mph
